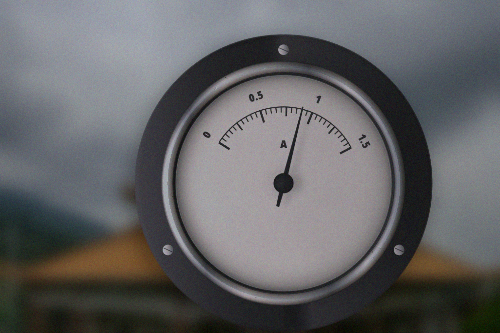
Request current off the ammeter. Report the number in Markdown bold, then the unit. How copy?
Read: **0.9** A
